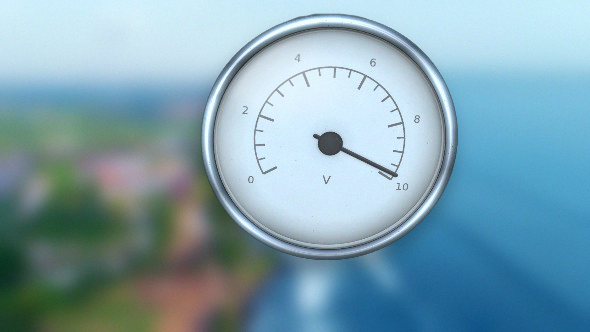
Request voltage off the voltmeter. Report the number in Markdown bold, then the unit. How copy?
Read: **9.75** V
